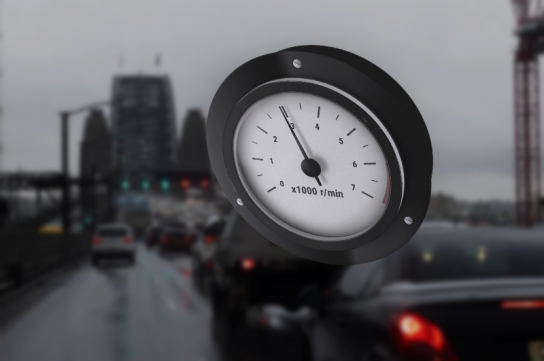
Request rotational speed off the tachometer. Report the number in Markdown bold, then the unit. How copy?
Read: **3000** rpm
